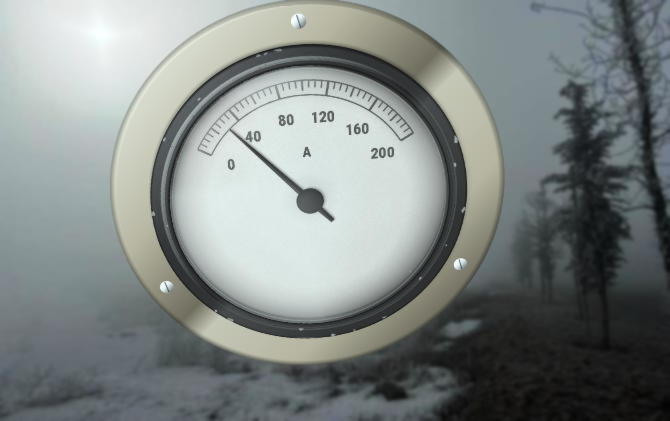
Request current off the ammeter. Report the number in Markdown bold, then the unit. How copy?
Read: **30** A
